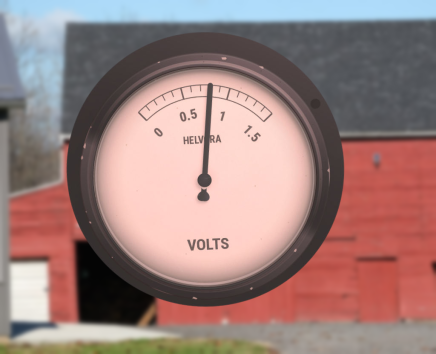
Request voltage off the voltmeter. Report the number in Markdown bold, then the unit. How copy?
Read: **0.8** V
